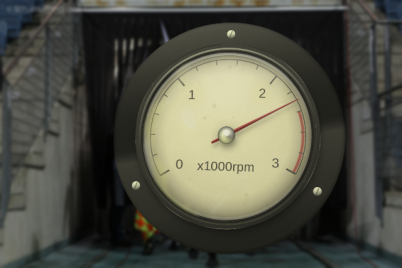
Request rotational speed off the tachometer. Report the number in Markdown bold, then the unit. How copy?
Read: **2300** rpm
